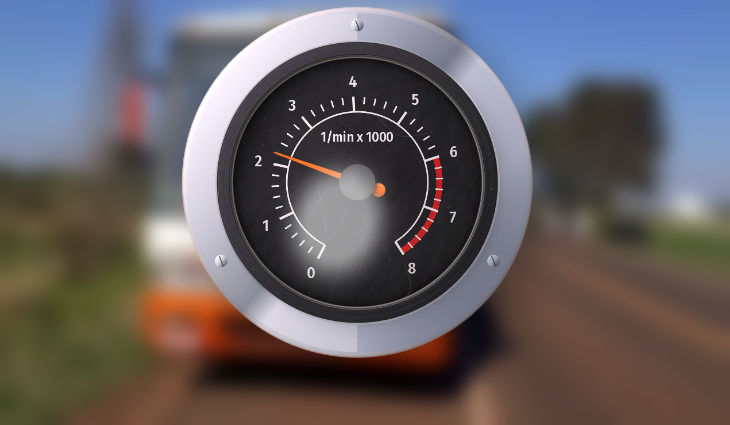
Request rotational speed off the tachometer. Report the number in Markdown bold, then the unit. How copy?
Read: **2200** rpm
